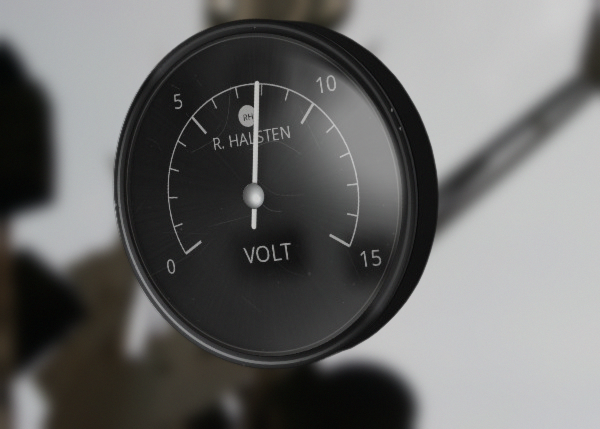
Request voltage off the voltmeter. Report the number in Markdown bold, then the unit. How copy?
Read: **8** V
